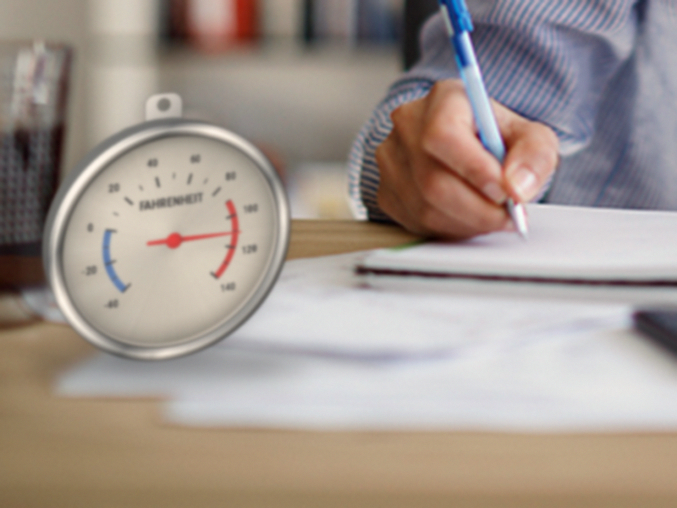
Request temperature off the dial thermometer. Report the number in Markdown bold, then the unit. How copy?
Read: **110** °F
